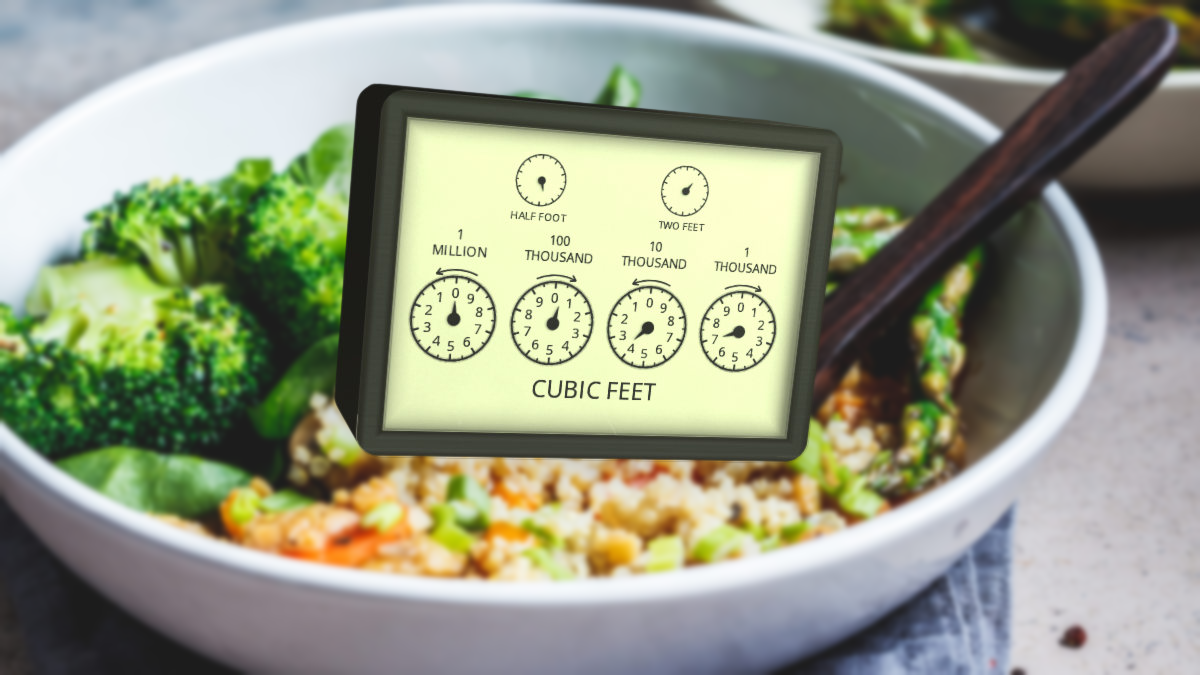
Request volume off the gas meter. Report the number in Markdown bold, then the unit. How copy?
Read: **3700** ft³
